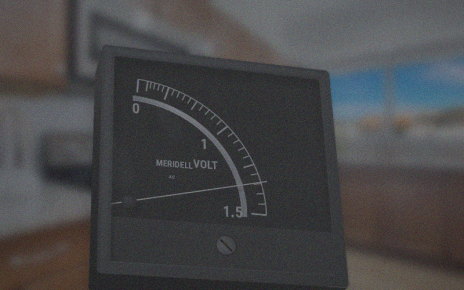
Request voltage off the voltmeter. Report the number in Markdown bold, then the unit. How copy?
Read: **1.35** V
